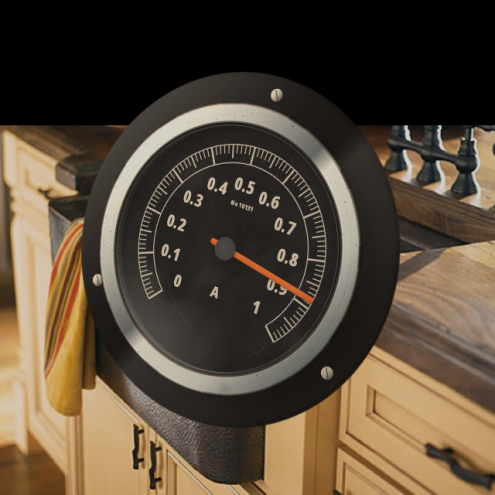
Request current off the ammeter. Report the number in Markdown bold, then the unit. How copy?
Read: **0.88** A
